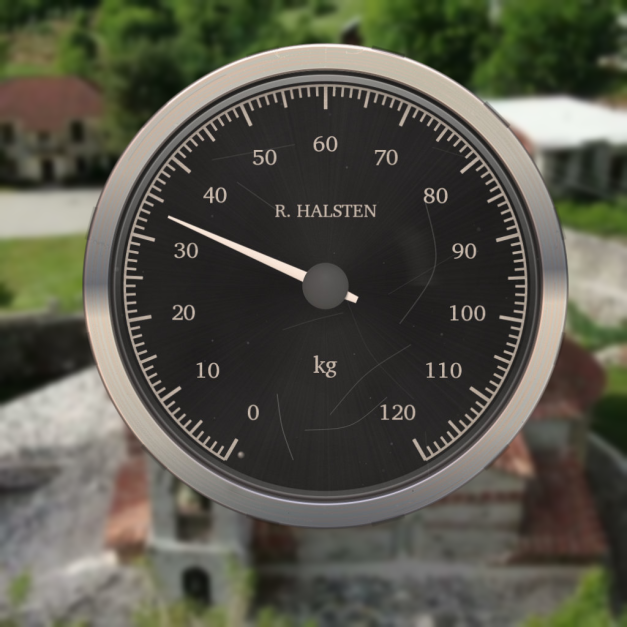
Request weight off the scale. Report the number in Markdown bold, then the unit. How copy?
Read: **33.5** kg
